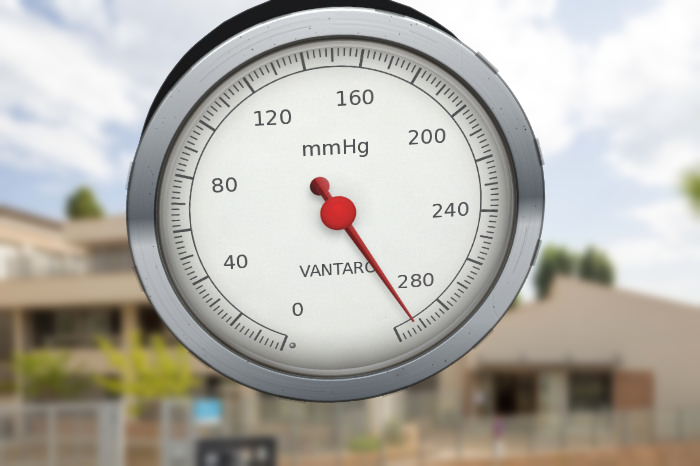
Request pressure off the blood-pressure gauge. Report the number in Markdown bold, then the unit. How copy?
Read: **292** mmHg
